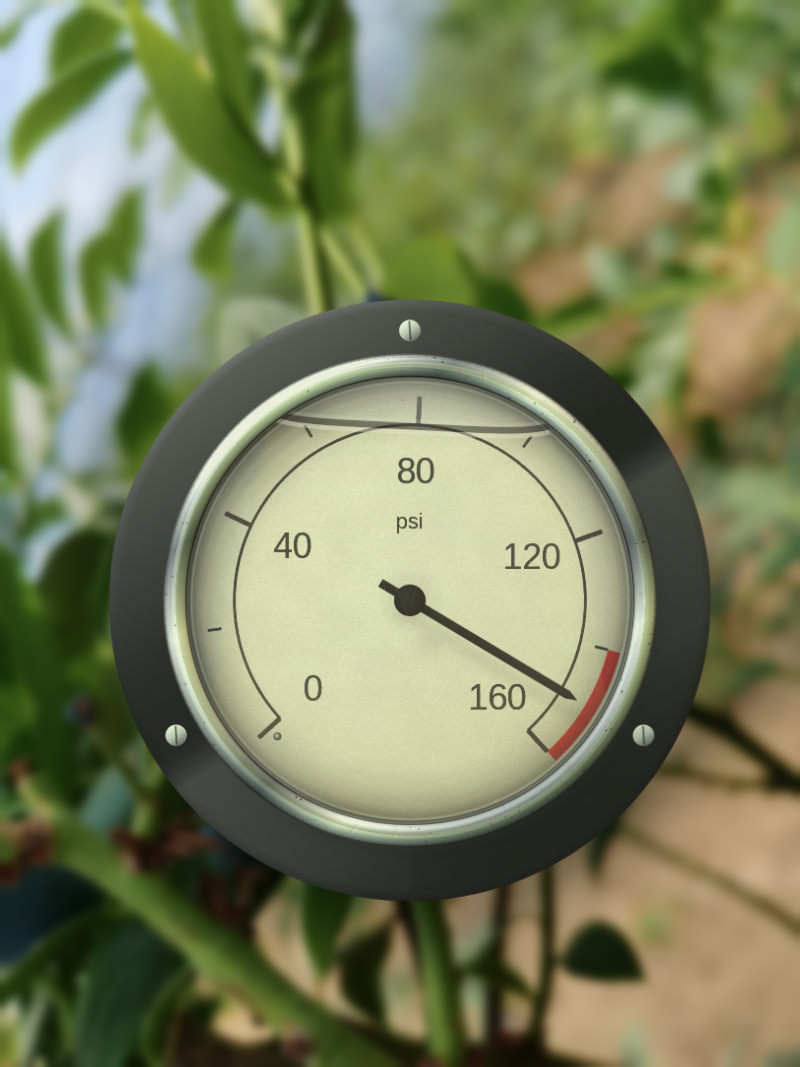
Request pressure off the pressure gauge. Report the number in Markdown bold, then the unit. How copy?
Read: **150** psi
